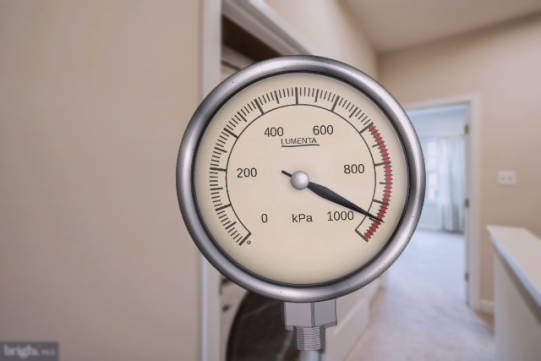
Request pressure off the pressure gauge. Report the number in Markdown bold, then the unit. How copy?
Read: **940** kPa
